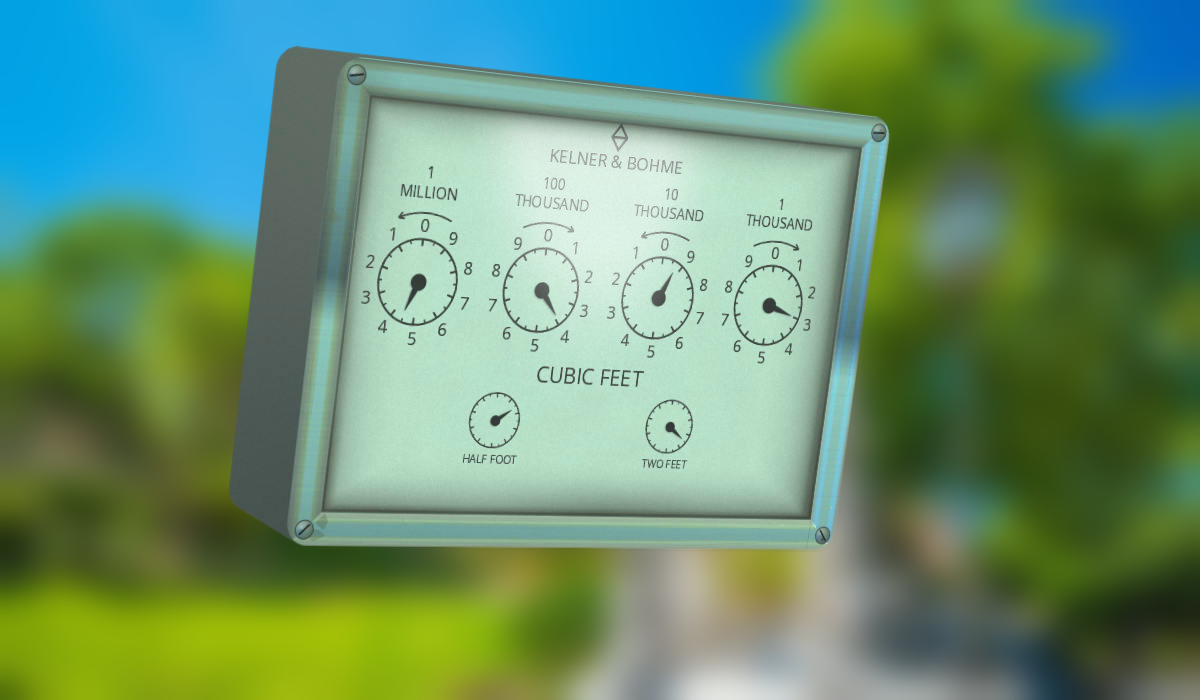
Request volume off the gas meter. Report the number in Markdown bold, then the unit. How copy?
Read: **439300** ft³
